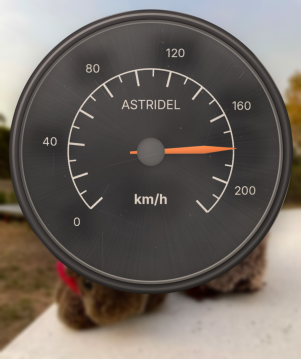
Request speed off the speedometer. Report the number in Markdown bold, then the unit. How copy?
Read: **180** km/h
